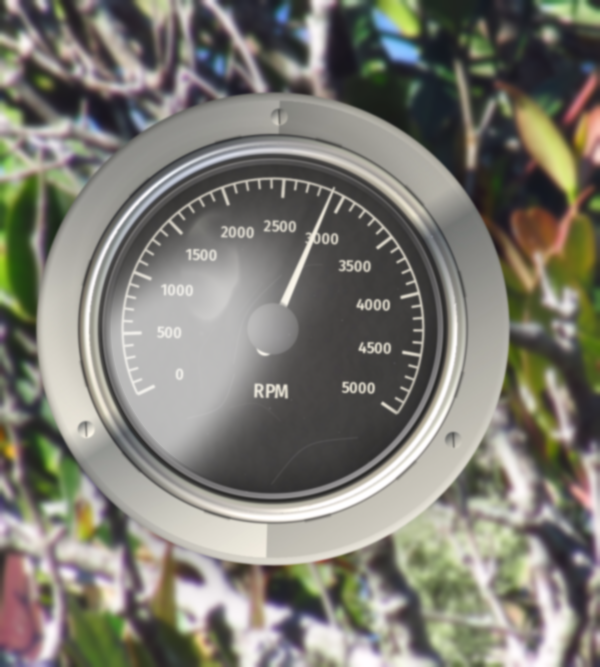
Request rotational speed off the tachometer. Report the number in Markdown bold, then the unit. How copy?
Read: **2900** rpm
